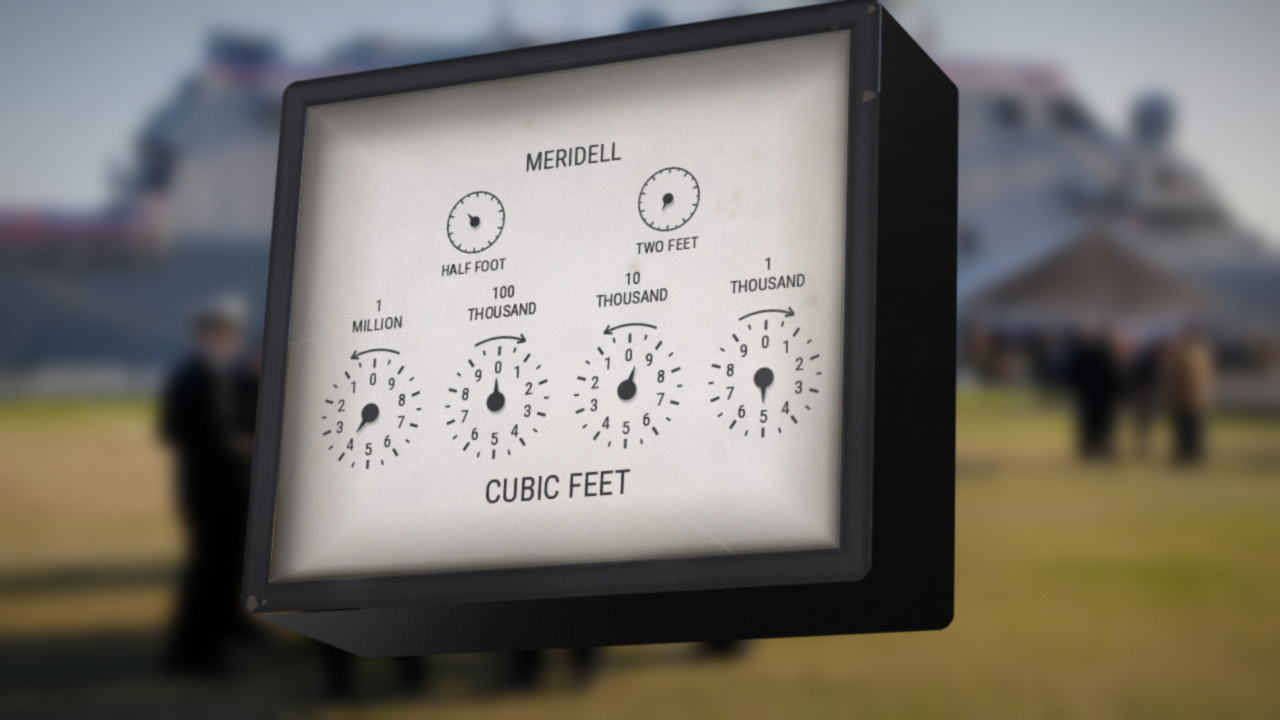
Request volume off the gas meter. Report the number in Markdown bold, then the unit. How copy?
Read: **399500** ft³
